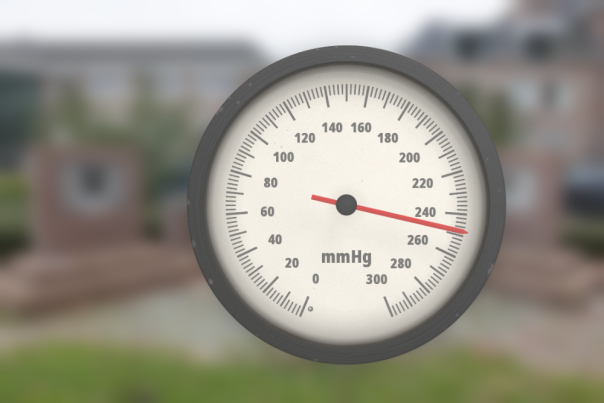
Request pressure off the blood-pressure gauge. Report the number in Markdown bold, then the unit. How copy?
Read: **248** mmHg
